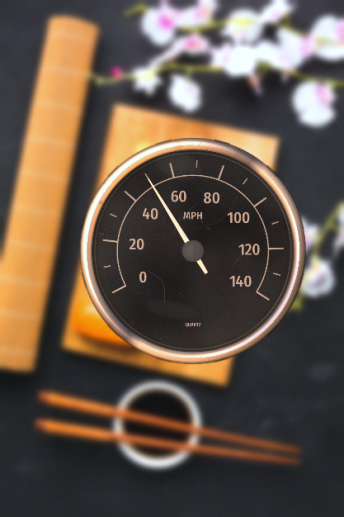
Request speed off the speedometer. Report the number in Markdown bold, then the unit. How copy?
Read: **50** mph
